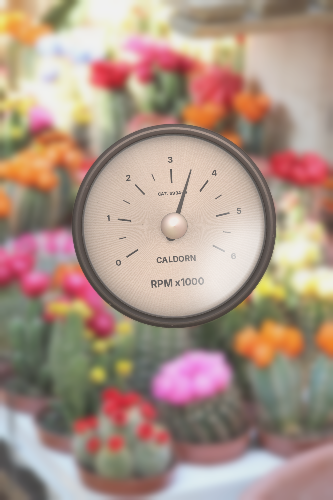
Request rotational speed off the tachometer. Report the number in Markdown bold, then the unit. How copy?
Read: **3500** rpm
